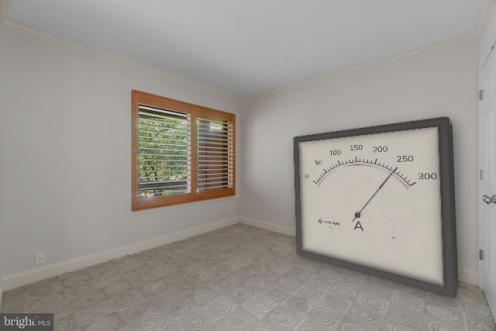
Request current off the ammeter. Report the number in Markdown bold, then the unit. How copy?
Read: **250** A
